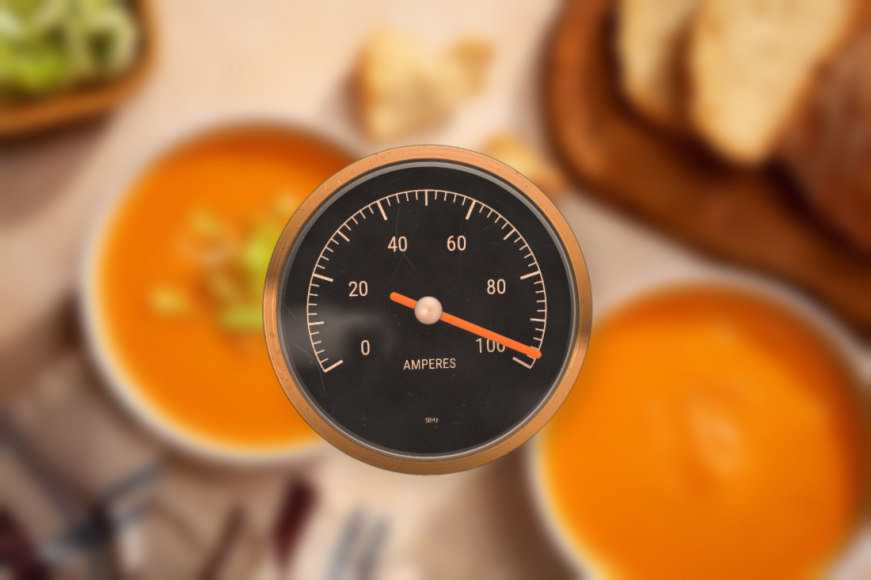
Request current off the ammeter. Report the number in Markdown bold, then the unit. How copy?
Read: **97** A
